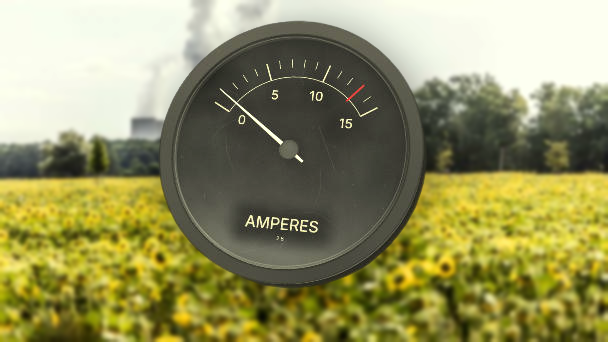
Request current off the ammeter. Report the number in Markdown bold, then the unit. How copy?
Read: **1** A
